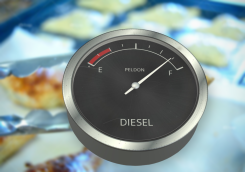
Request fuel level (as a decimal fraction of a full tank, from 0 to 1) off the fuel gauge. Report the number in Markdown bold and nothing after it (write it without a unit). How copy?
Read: **0.875**
